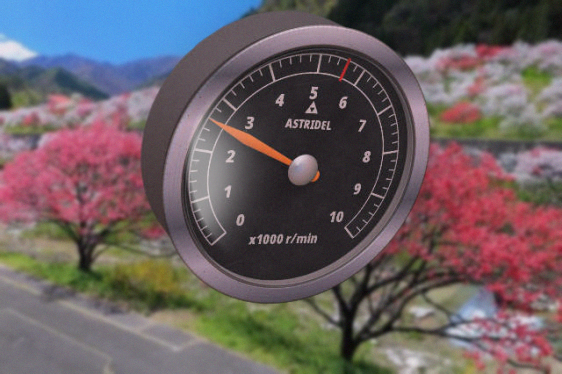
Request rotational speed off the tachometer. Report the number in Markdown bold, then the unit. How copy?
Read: **2600** rpm
